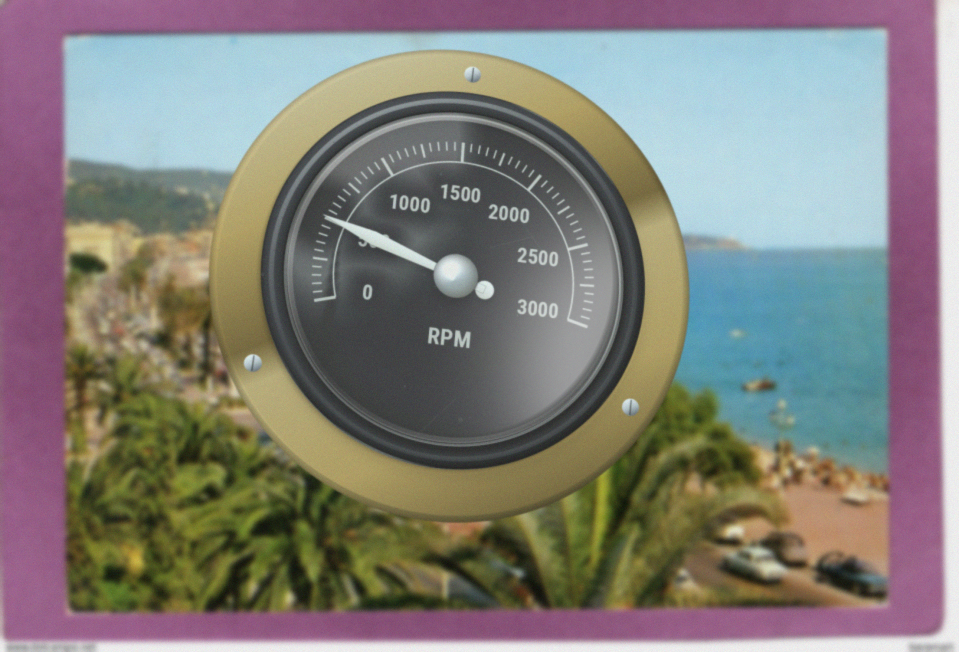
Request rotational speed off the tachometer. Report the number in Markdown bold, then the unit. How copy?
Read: **500** rpm
